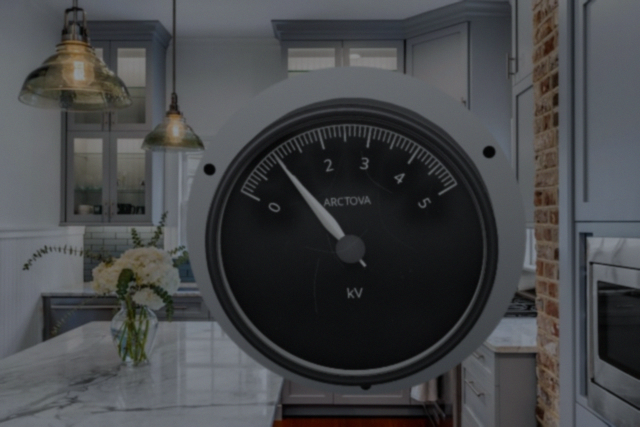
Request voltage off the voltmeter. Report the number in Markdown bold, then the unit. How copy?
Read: **1** kV
